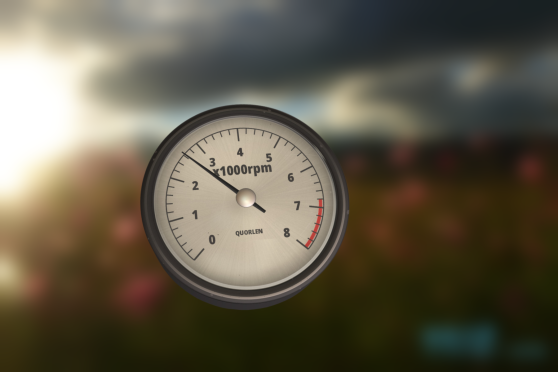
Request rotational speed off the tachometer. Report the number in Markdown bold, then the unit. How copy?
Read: **2600** rpm
